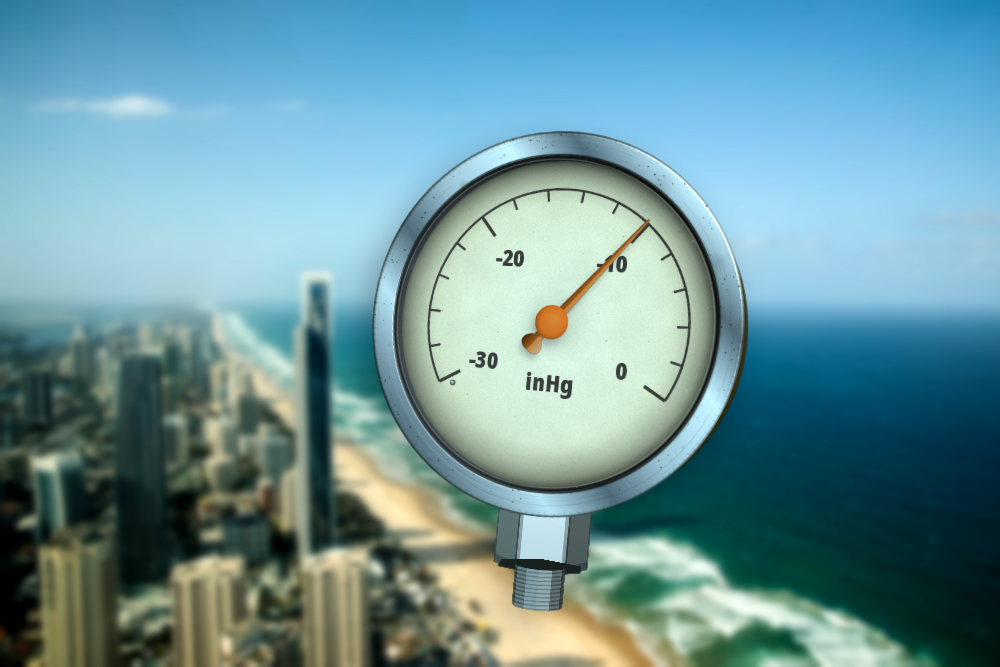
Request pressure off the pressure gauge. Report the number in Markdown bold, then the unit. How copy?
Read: **-10** inHg
